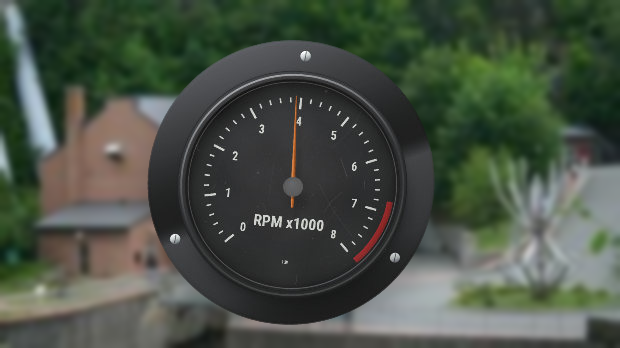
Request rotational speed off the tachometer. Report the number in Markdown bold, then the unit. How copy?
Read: **3900** rpm
